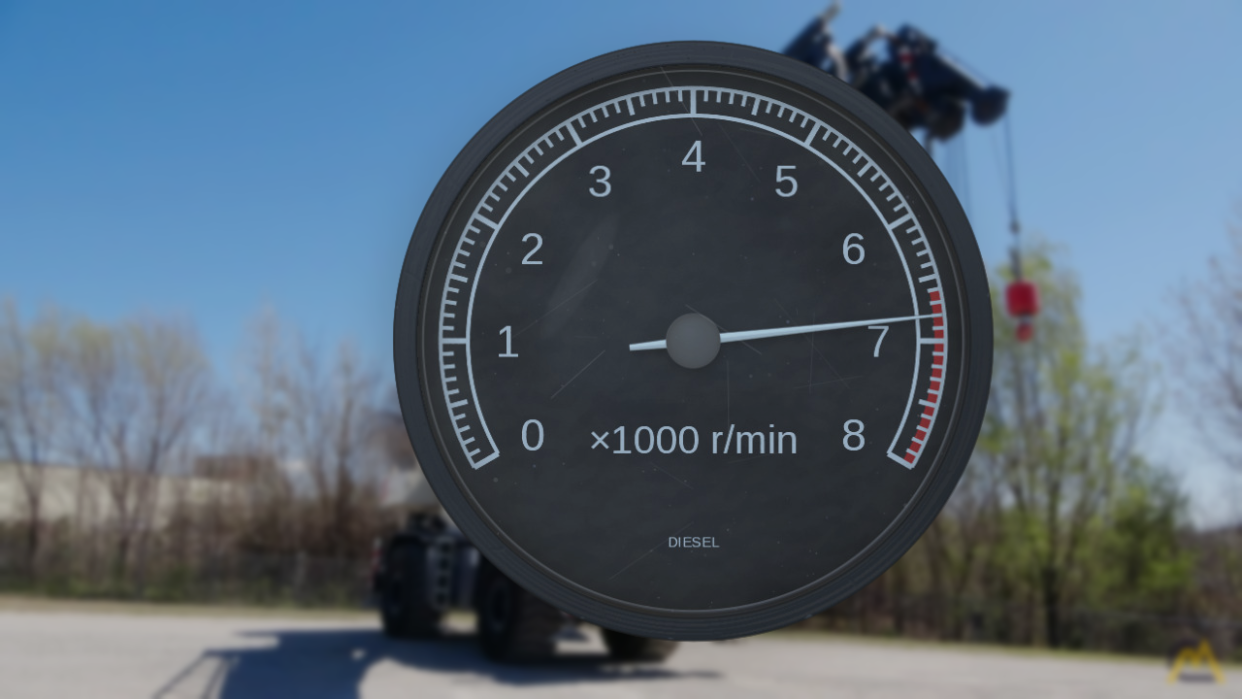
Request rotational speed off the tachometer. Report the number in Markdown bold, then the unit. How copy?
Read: **6800** rpm
